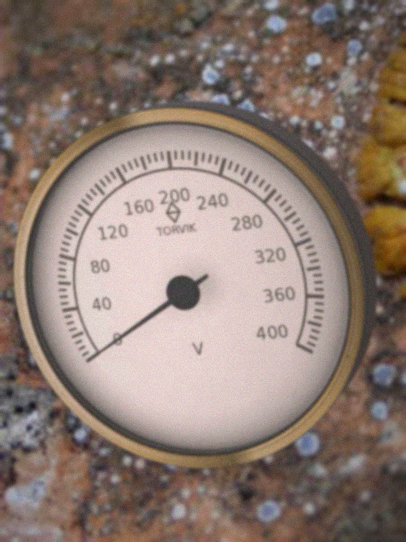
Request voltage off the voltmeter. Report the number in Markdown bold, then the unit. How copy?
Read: **0** V
